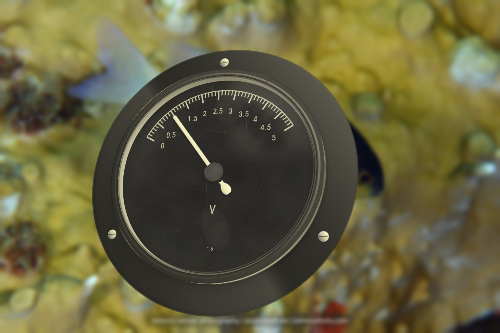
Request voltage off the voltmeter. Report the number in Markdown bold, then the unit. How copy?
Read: **1** V
